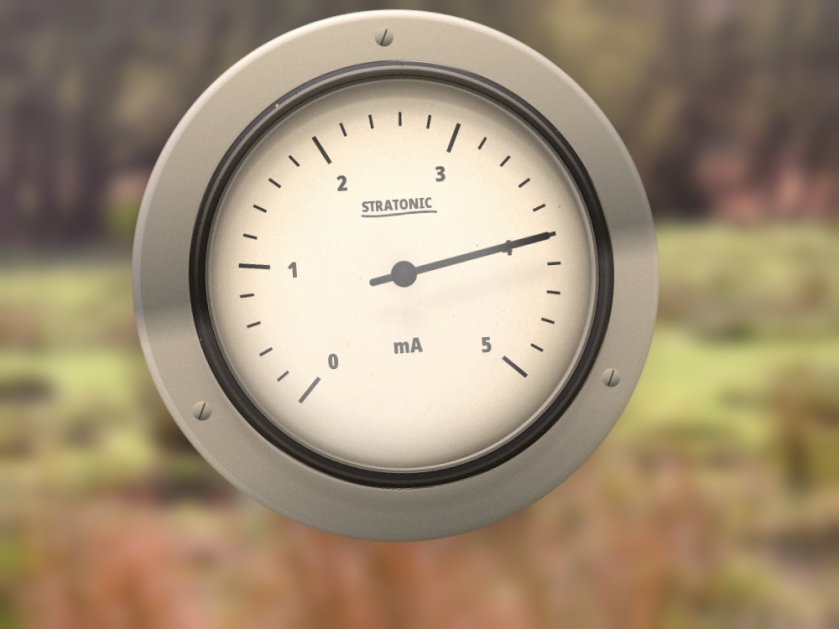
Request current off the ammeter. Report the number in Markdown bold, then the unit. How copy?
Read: **4** mA
